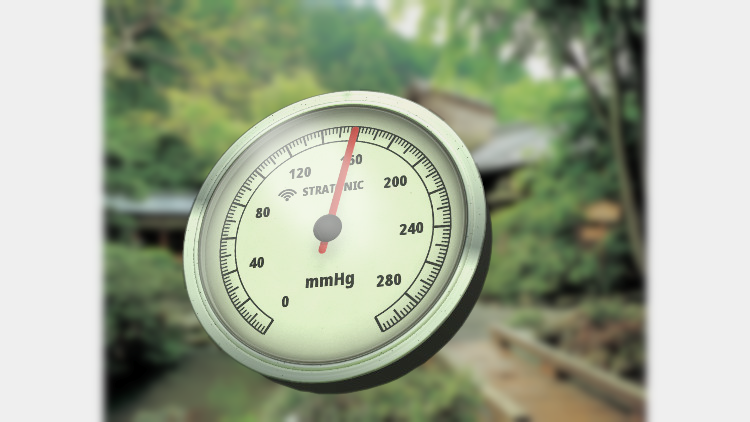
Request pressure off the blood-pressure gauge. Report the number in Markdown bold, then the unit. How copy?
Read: **160** mmHg
